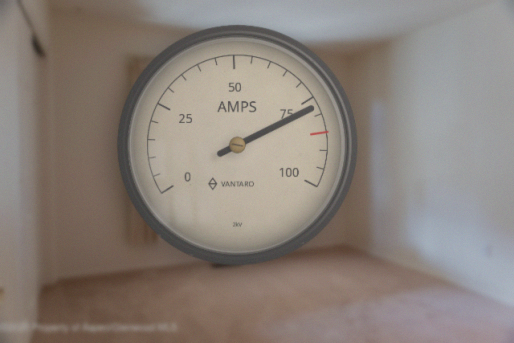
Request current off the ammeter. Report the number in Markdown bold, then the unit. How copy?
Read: **77.5** A
